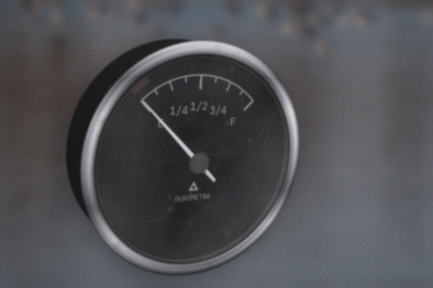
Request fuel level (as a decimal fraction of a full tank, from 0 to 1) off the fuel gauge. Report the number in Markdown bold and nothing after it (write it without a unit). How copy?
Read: **0**
